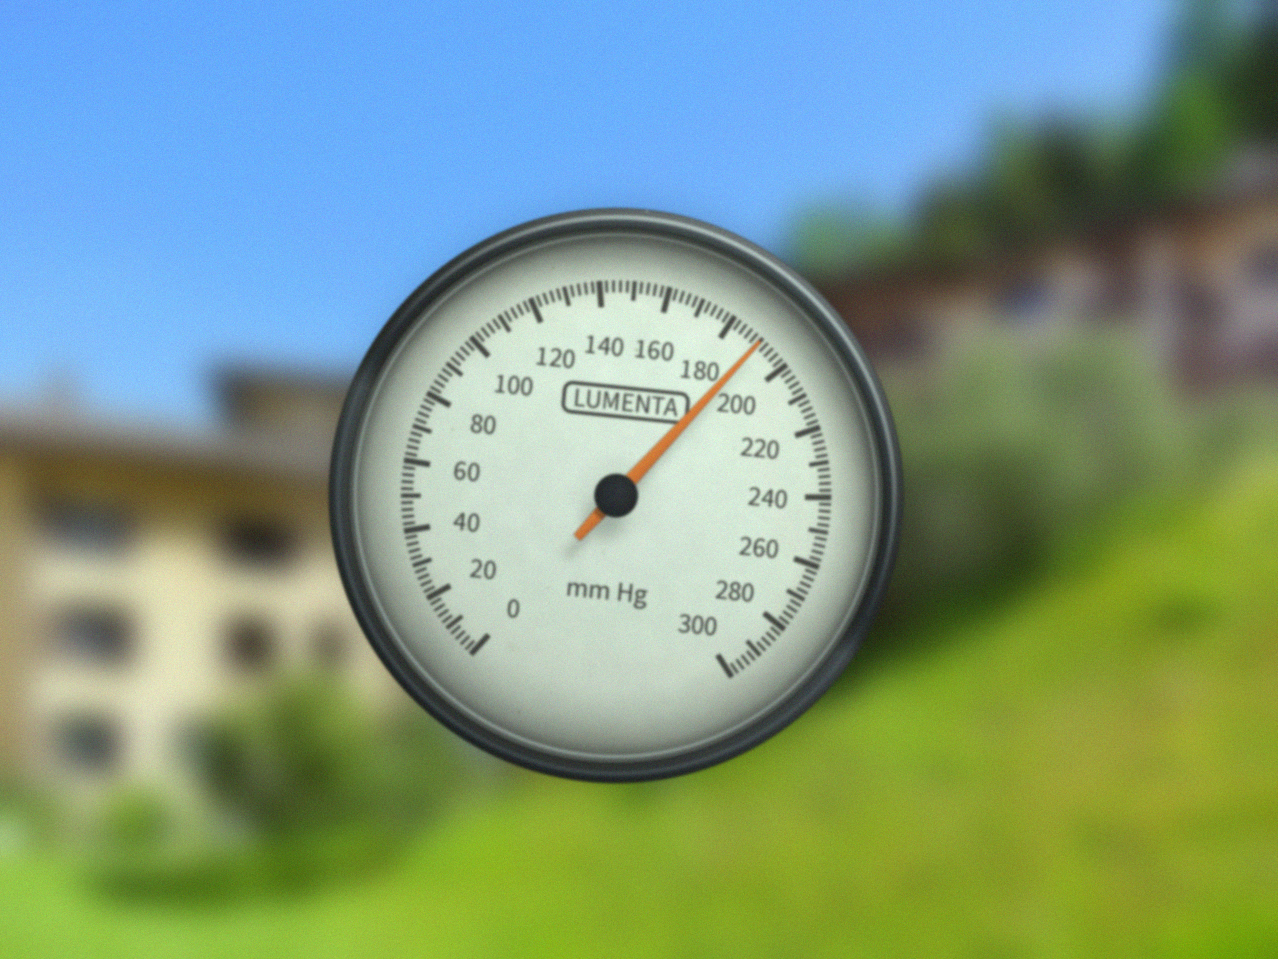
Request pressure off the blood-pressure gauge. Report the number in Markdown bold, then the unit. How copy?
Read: **190** mmHg
